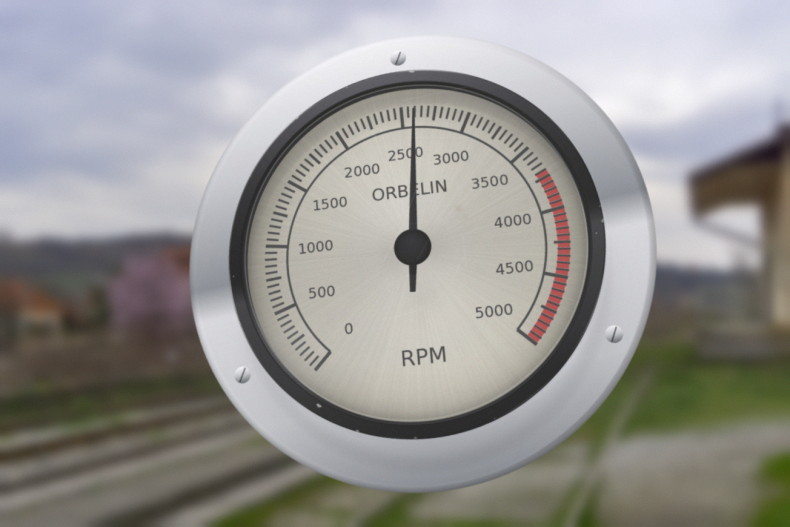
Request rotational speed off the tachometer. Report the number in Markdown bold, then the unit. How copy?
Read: **2600** rpm
